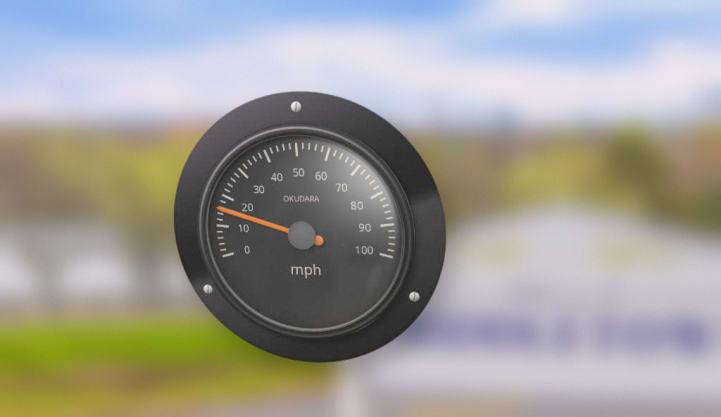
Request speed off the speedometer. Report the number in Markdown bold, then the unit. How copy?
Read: **16** mph
